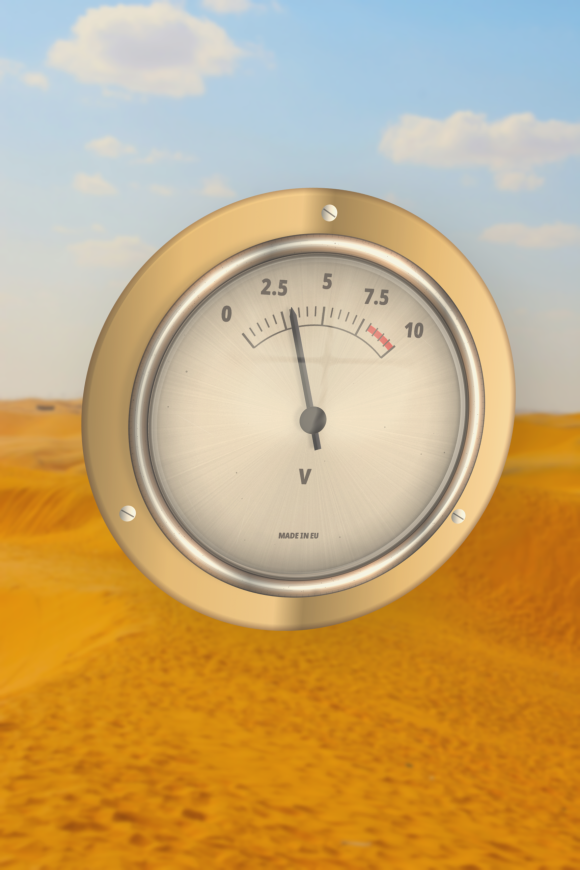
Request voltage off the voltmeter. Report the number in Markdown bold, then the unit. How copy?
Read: **3** V
